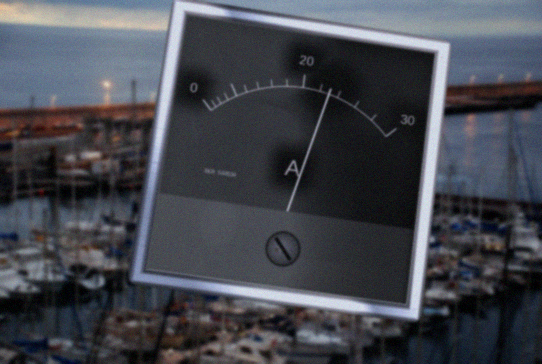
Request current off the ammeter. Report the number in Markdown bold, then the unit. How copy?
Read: **23** A
